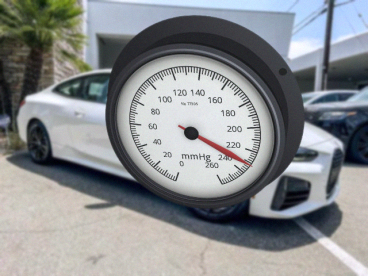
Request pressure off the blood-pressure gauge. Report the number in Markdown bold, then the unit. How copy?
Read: **230** mmHg
